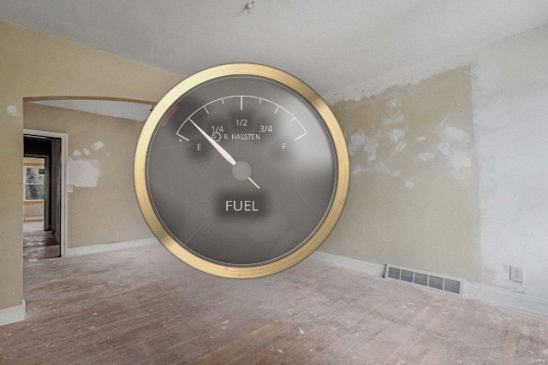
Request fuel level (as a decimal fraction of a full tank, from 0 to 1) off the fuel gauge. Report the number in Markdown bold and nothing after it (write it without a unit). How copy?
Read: **0.125**
